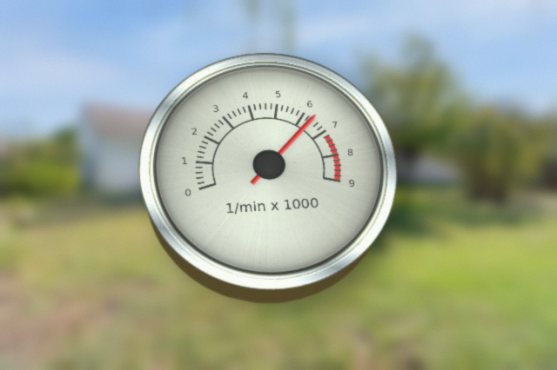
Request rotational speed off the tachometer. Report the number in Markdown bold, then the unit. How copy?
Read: **6400** rpm
